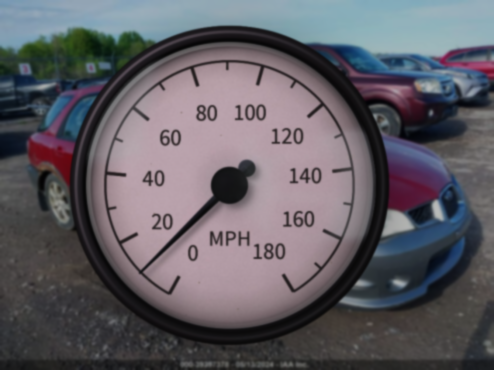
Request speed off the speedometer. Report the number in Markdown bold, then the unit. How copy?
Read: **10** mph
